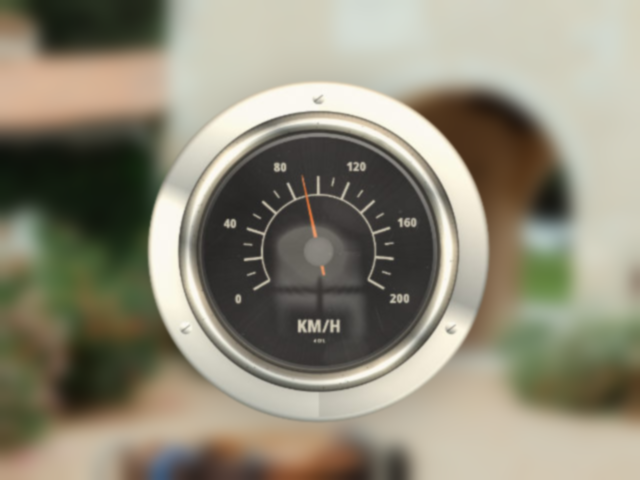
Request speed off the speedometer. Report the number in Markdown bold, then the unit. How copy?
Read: **90** km/h
